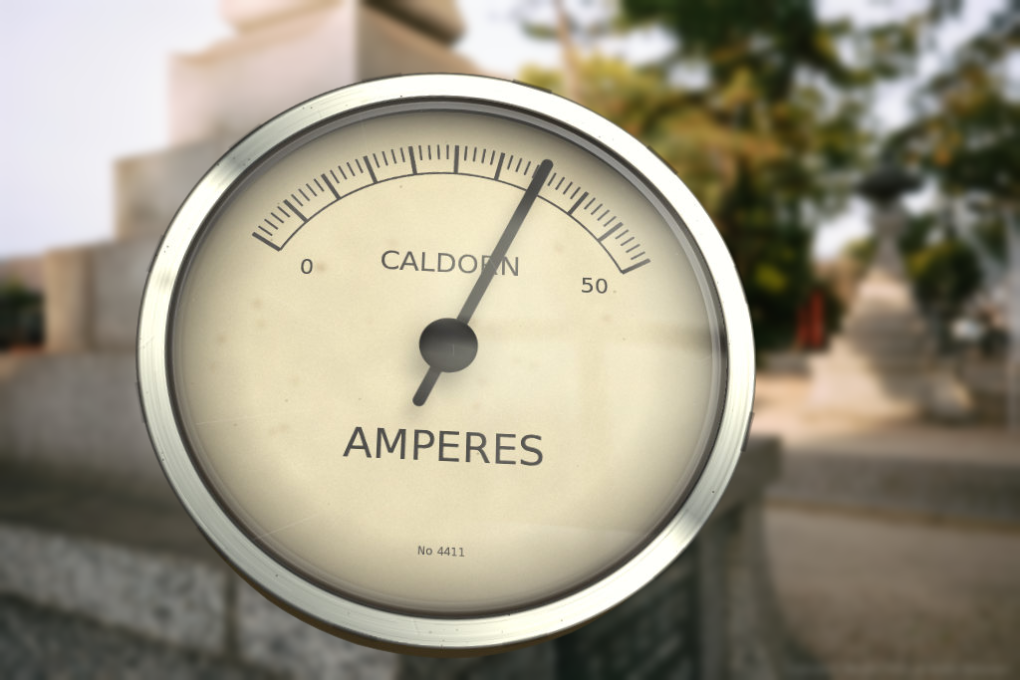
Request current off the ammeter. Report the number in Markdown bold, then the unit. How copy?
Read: **35** A
